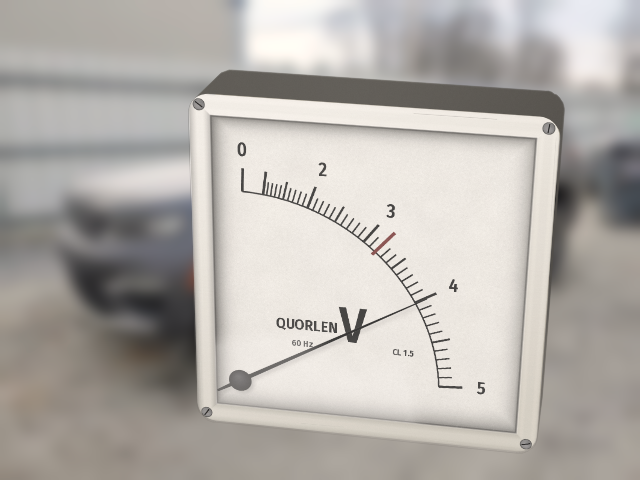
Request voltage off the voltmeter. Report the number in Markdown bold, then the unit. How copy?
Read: **4** V
